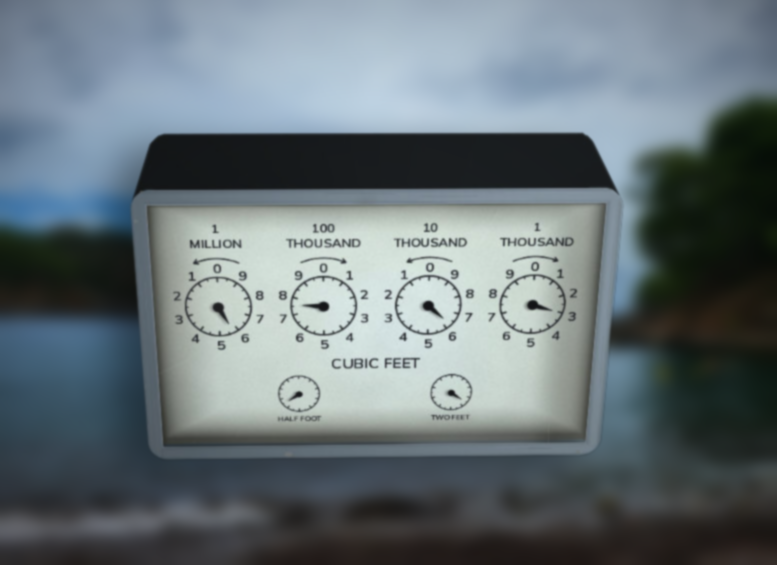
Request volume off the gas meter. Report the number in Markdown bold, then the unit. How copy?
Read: **576300** ft³
